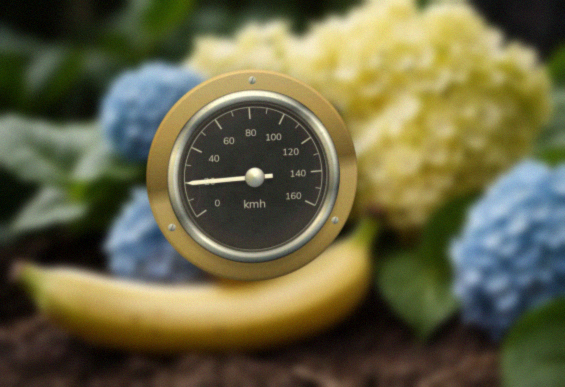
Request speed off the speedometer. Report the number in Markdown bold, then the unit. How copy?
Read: **20** km/h
